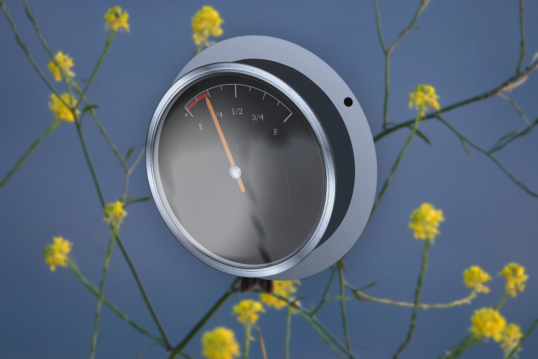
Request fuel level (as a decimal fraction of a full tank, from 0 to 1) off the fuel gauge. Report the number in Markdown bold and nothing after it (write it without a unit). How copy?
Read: **0.25**
